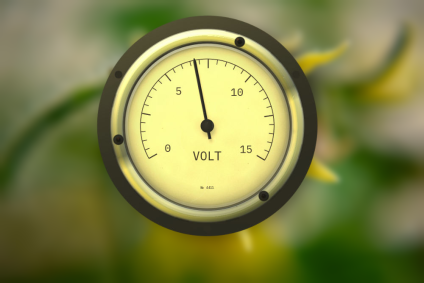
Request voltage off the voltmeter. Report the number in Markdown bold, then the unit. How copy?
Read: **6.75** V
